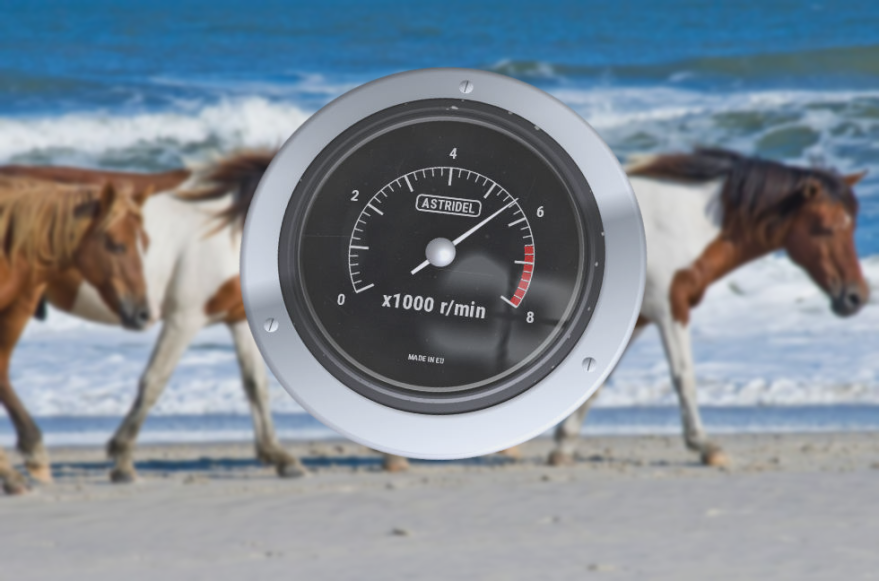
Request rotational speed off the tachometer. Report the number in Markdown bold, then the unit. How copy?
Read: **5600** rpm
